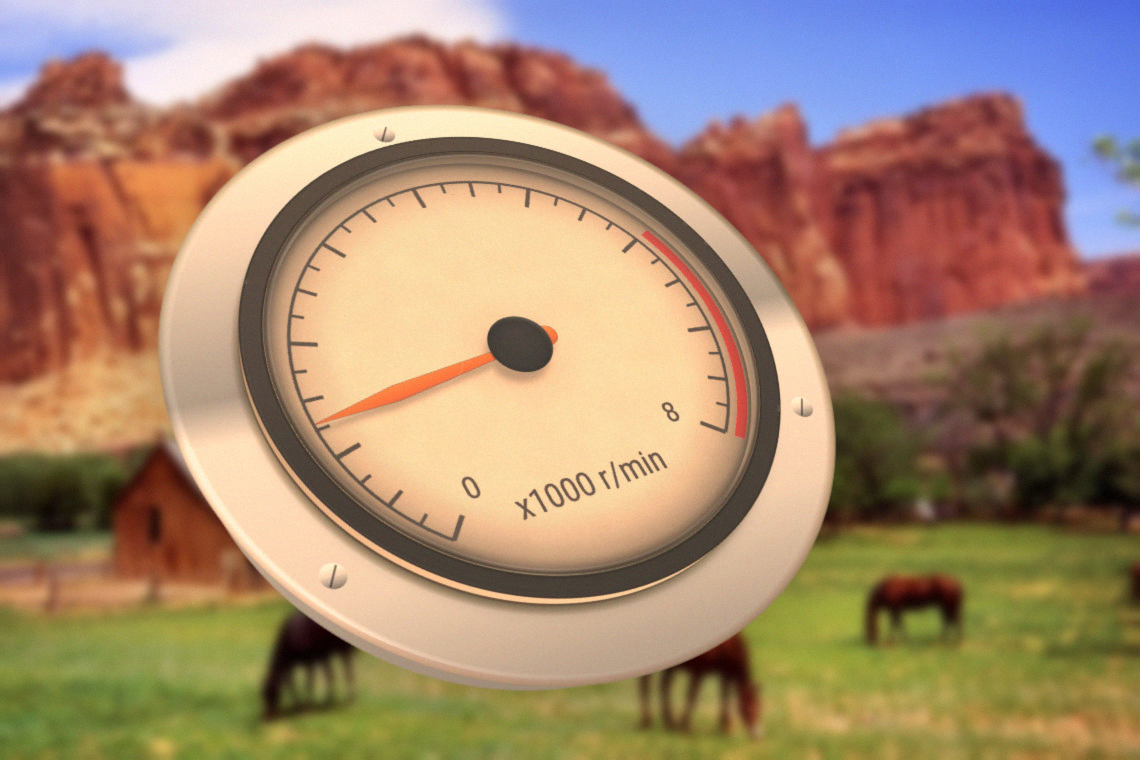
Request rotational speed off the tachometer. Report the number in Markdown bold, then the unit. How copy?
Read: **1250** rpm
